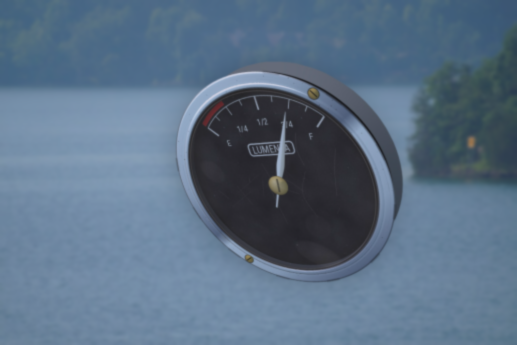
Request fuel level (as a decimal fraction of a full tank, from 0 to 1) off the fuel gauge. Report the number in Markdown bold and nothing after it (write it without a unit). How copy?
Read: **0.75**
